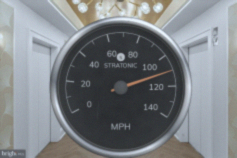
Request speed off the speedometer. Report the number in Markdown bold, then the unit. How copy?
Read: **110** mph
